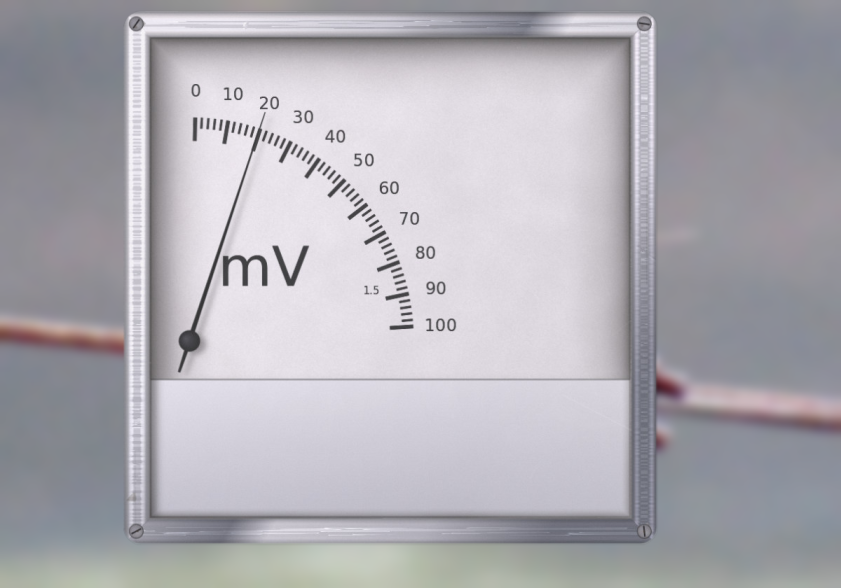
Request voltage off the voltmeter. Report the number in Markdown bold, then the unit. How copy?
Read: **20** mV
